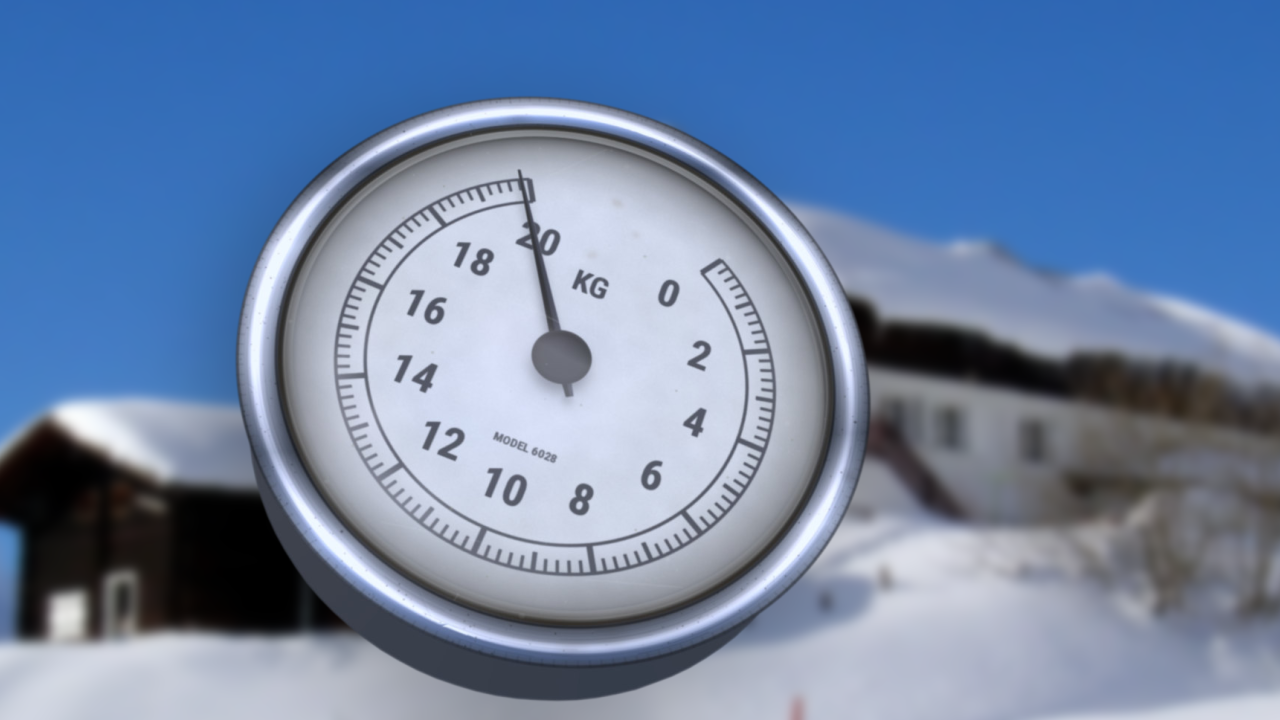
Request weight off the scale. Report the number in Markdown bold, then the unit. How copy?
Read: **19.8** kg
